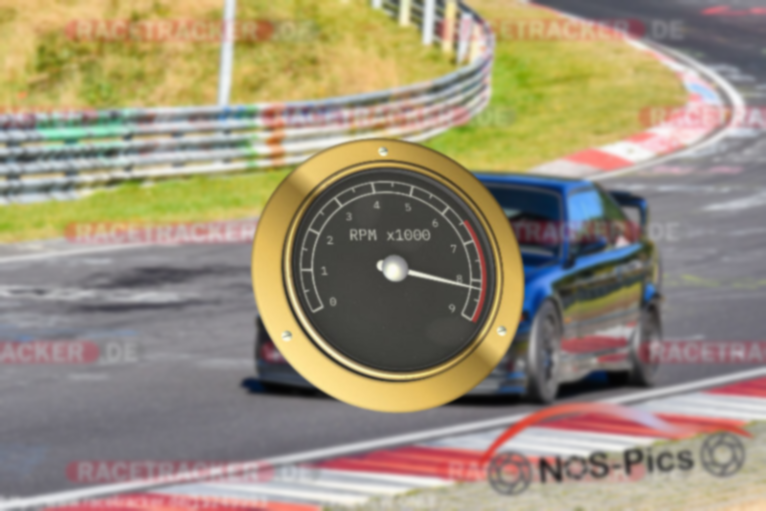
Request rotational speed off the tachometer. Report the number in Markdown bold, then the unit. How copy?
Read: **8250** rpm
